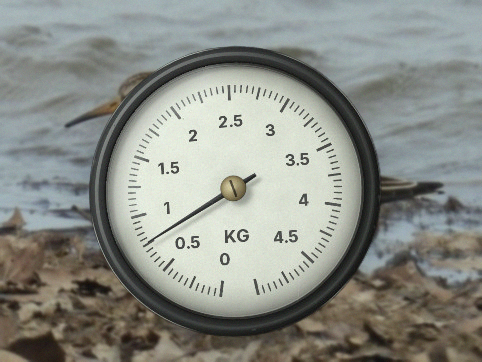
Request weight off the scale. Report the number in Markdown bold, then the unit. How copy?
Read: **0.75** kg
